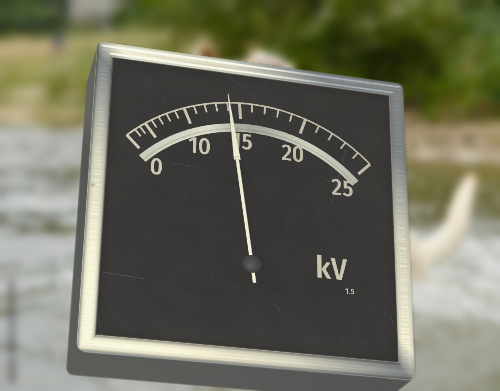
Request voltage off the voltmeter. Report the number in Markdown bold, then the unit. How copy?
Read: **14** kV
